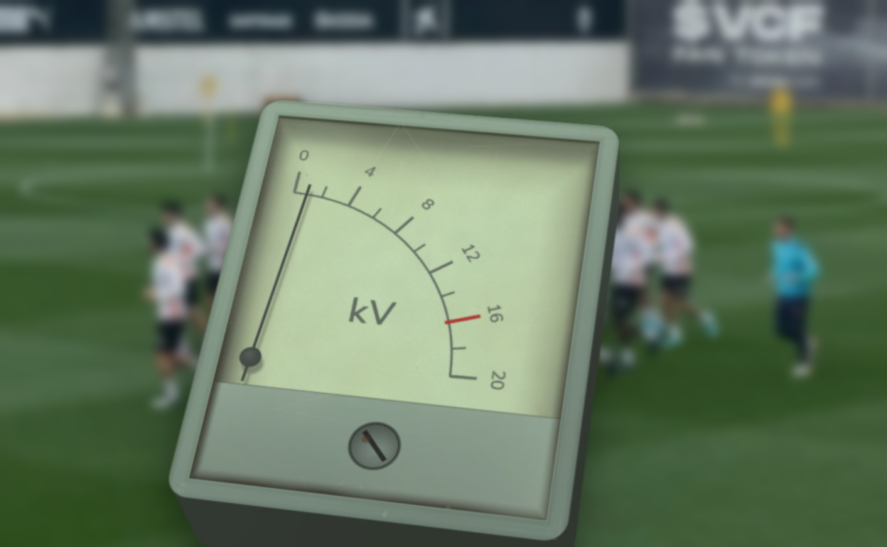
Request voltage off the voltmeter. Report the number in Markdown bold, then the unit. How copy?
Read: **1** kV
